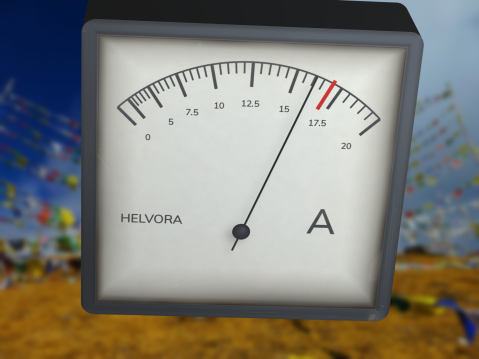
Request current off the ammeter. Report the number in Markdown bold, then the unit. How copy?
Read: **16** A
